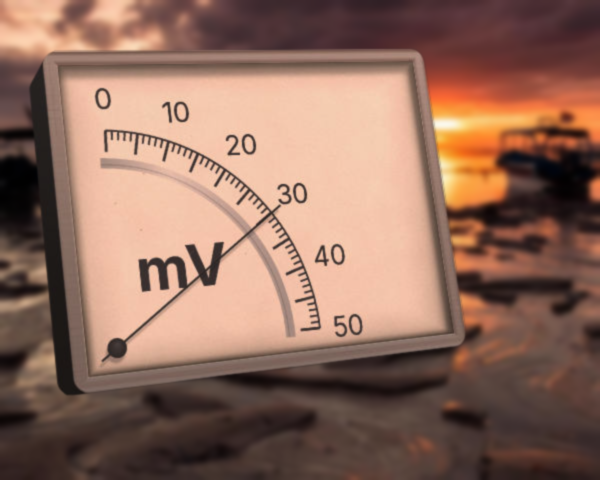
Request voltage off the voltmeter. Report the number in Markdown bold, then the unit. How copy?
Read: **30** mV
